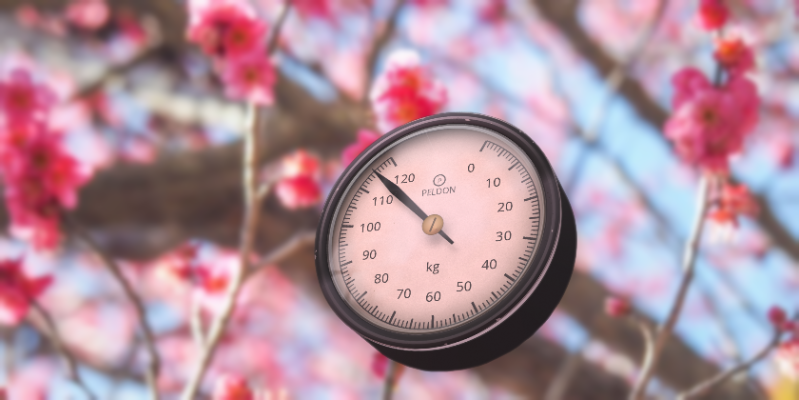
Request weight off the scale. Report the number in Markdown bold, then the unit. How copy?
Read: **115** kg
